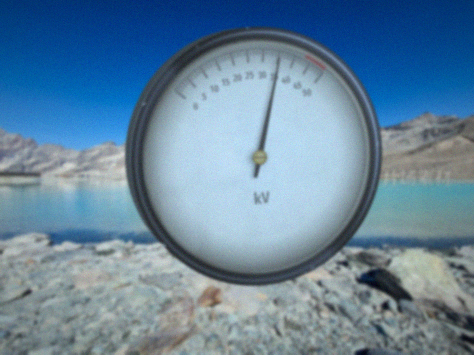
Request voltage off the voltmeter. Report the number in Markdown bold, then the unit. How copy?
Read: **35** kV
